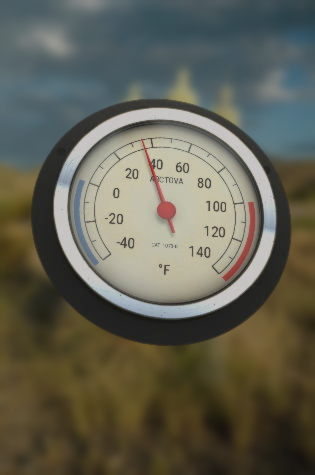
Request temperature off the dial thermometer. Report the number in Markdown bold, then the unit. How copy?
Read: **35** °F
